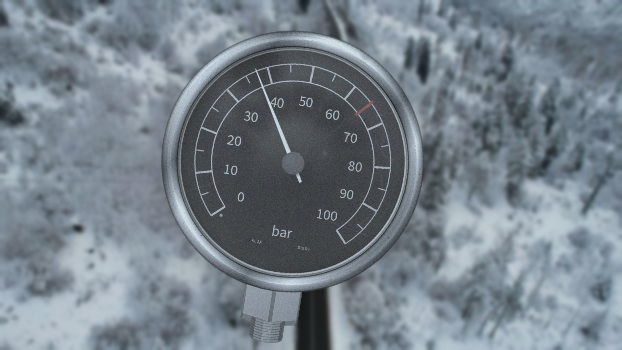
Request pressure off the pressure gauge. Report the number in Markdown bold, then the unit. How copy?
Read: **37.5** bar
